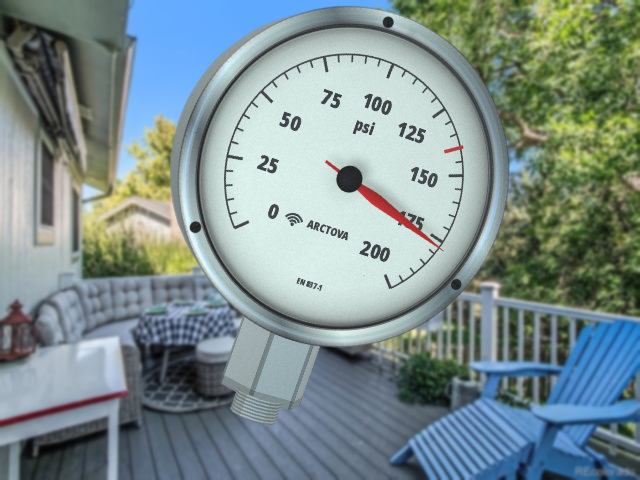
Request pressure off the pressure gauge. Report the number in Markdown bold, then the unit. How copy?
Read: **177.5** psi
